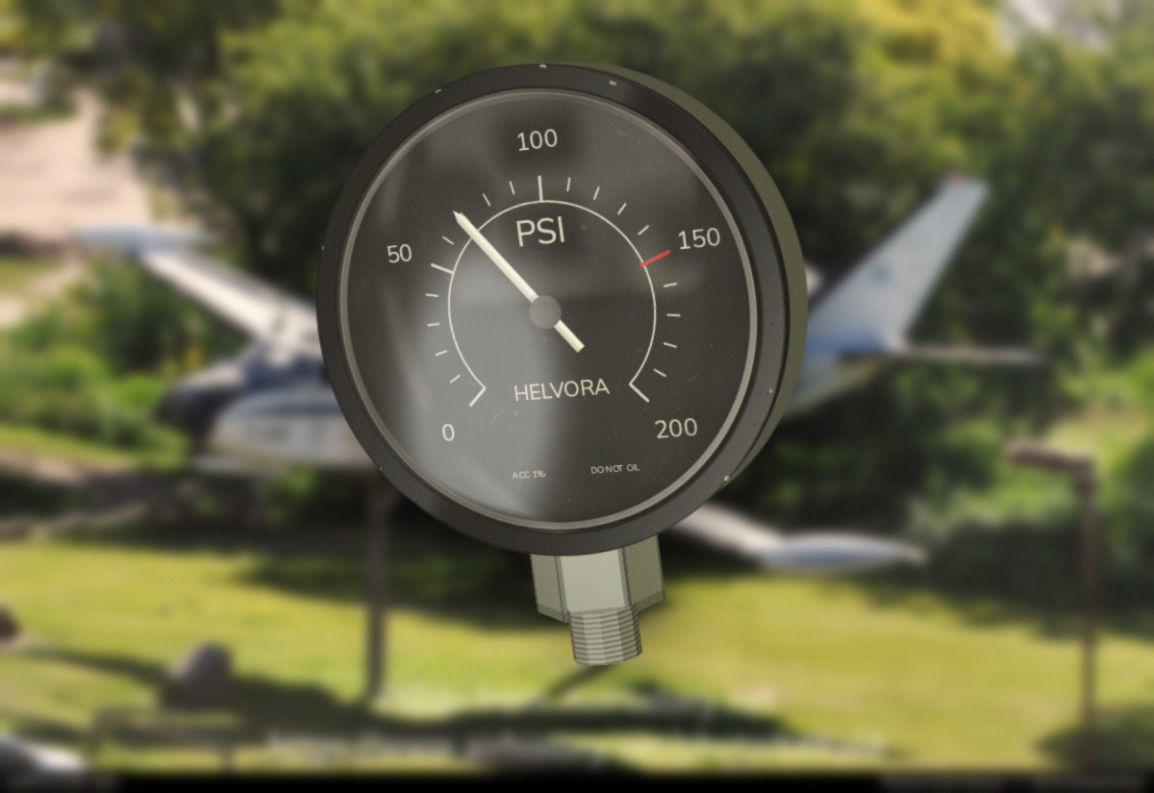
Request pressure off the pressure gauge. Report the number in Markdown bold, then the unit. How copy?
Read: **70** psi
